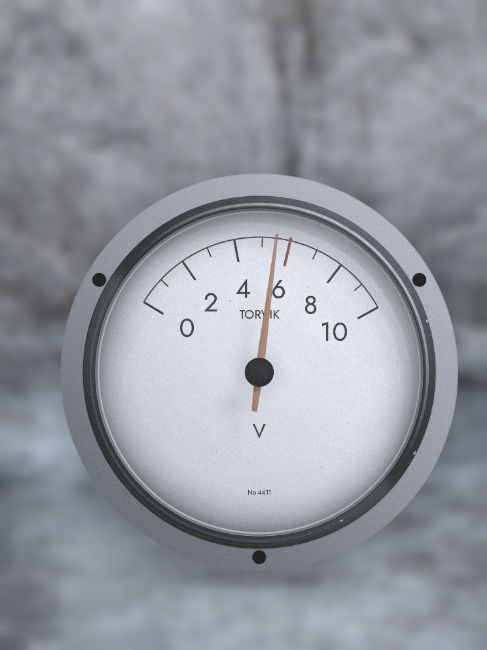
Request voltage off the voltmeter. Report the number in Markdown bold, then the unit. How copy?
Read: **5.5** V
